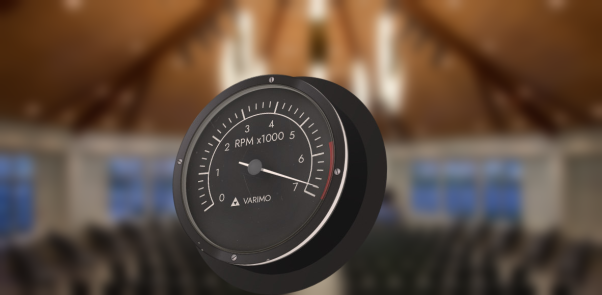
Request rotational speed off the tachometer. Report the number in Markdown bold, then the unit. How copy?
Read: **6800** rpm
